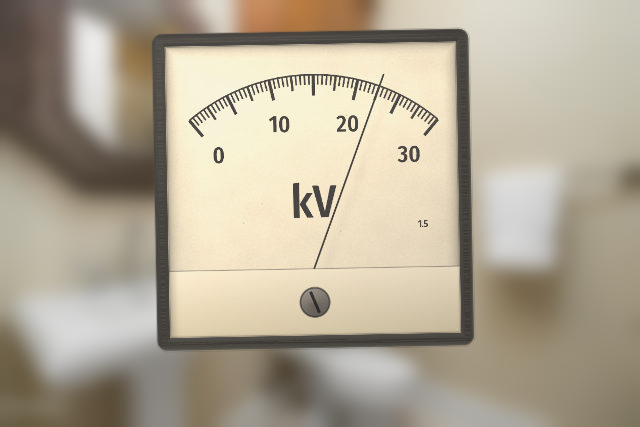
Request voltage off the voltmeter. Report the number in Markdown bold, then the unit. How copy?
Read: **22.5** kV
